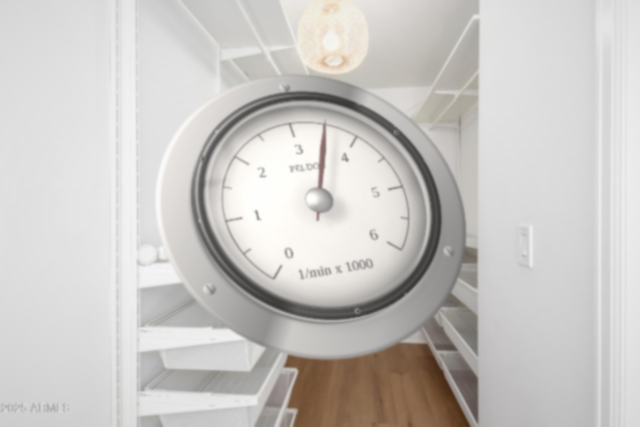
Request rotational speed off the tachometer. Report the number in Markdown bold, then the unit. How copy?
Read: **3500** rpm
